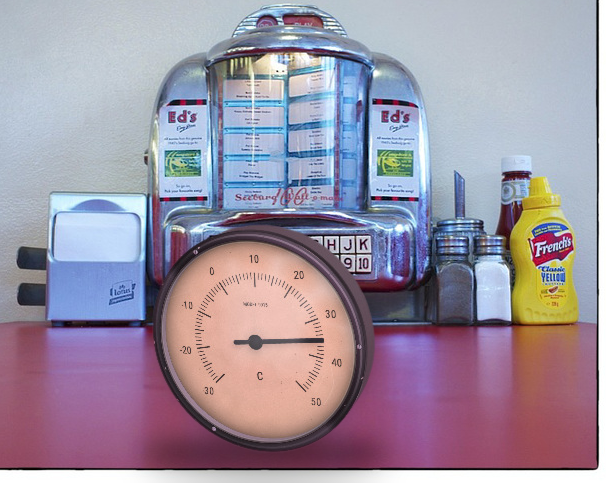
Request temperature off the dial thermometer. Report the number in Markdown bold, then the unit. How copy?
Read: **35** °C
